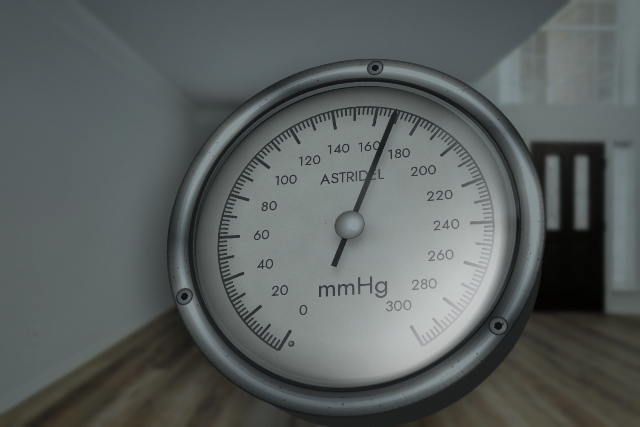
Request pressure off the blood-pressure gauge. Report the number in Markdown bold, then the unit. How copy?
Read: **170** mmHg
